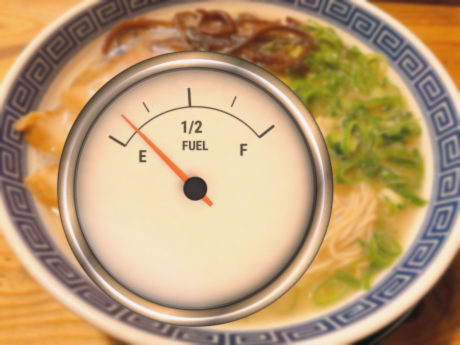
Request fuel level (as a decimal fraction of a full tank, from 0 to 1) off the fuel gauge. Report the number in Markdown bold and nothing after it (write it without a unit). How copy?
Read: **0.125**
